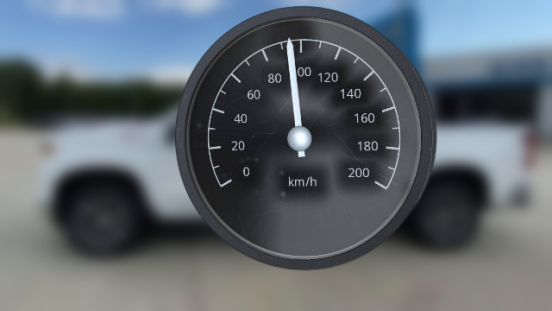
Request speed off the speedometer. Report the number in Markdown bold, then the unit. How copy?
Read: **95** km/h
